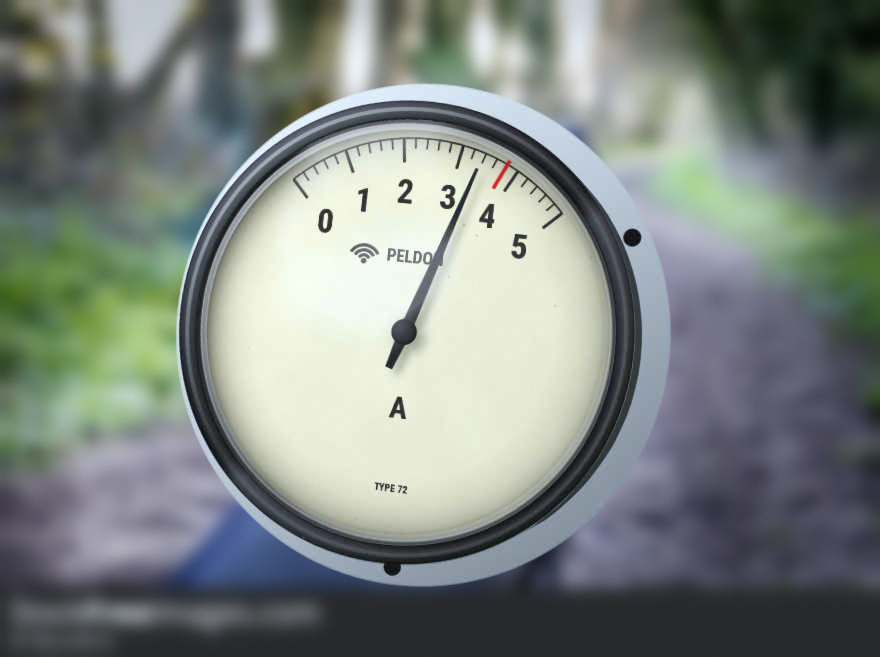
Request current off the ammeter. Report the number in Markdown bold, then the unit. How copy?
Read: **3.4** A
